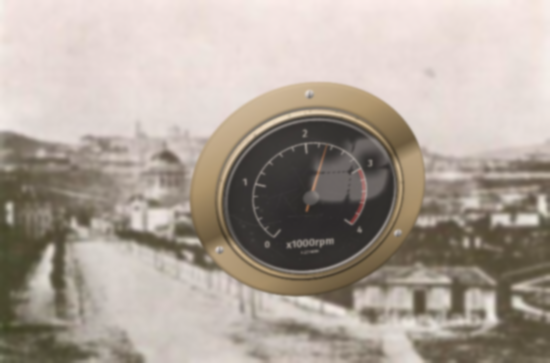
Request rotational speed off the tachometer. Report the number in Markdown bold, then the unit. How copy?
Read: **2300** rpm
